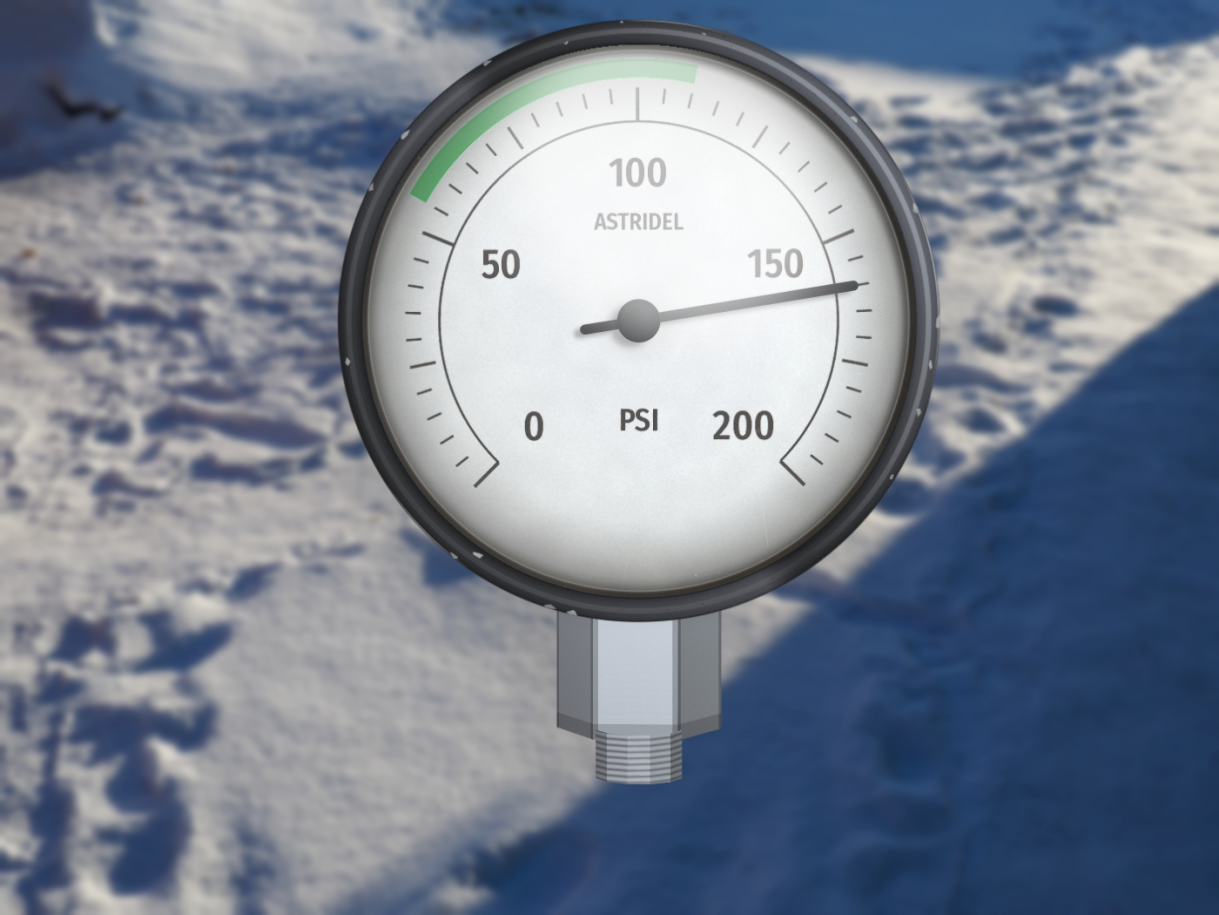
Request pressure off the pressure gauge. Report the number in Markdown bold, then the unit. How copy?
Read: **160** psi
